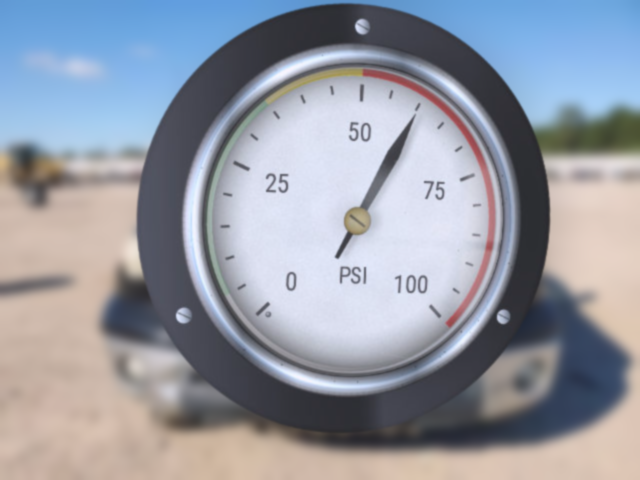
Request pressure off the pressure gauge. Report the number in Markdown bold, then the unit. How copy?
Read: **60** psi
